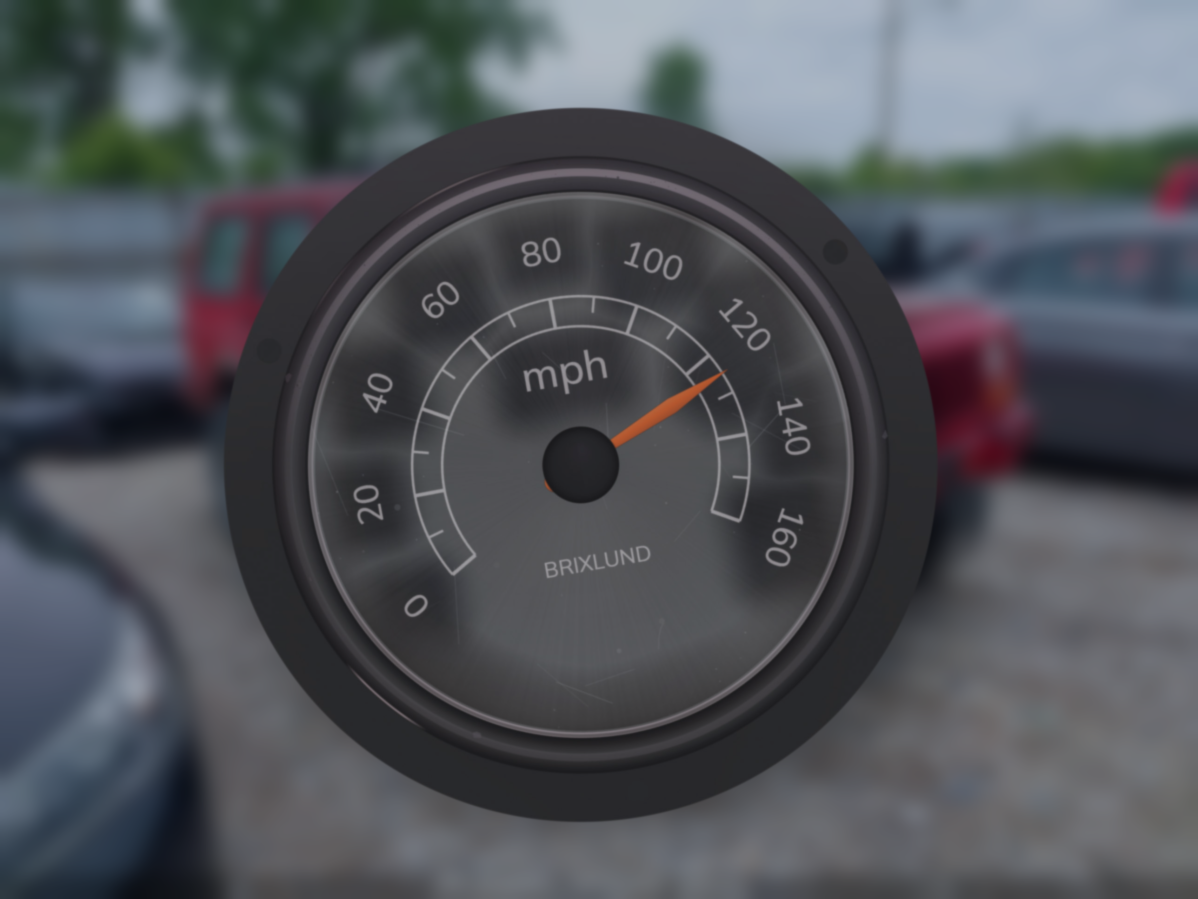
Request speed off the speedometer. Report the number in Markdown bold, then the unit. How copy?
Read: **125** mph
